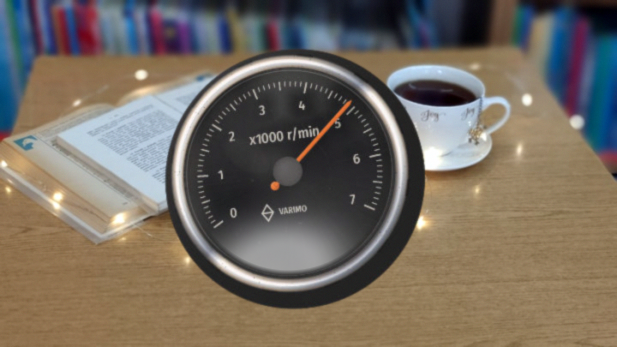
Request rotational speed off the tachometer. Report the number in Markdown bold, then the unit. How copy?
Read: **4900** rpm
